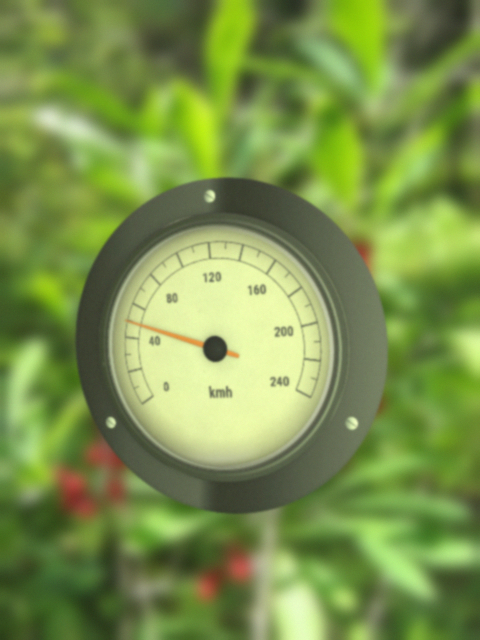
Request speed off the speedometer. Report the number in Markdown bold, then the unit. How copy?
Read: **50** km/h
